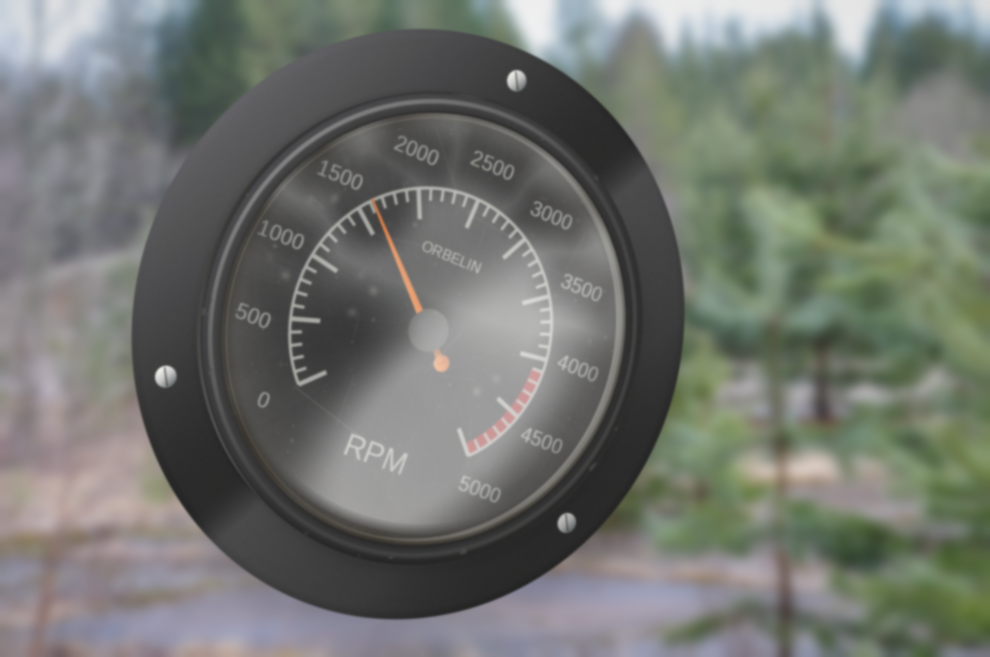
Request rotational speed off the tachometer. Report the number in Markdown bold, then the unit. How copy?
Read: **1600** rpm
